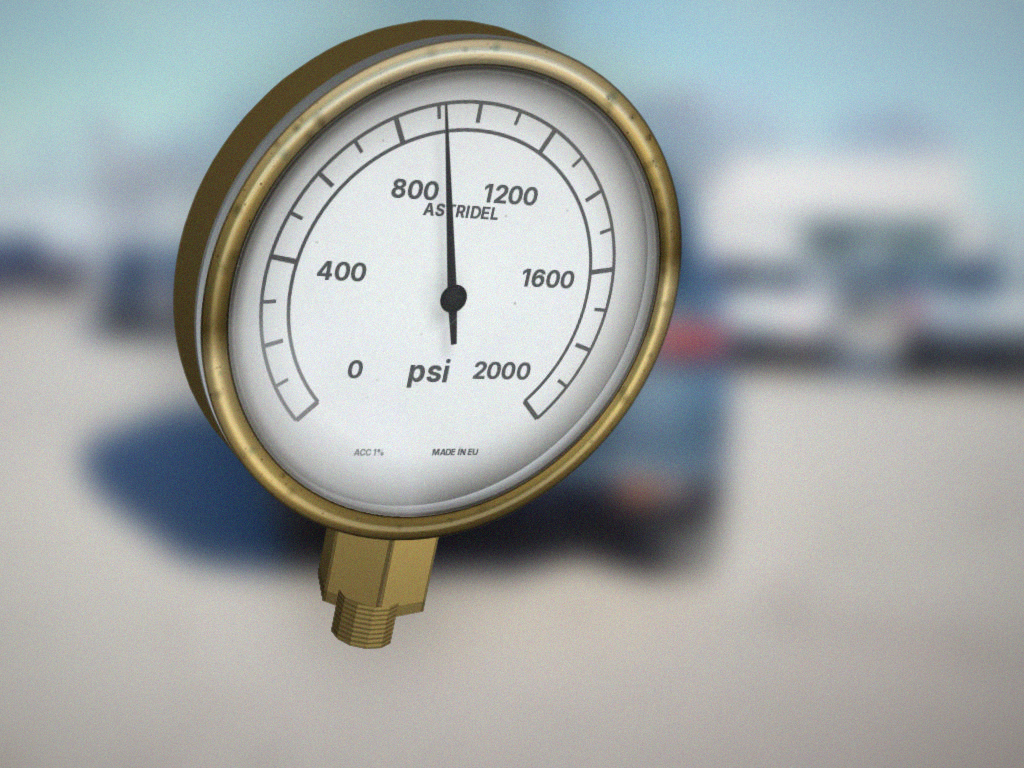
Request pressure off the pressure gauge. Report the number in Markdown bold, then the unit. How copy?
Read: **900** psi
